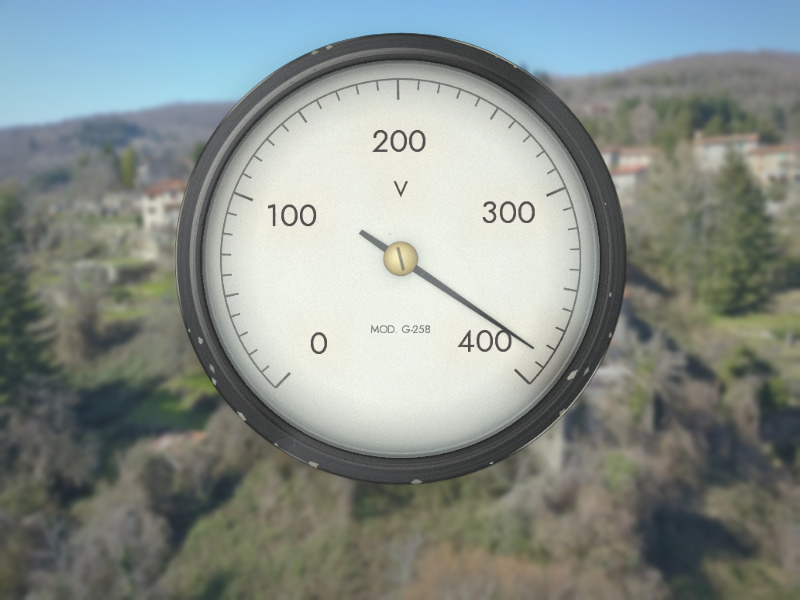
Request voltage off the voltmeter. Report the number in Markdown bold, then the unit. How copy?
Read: **385** V
